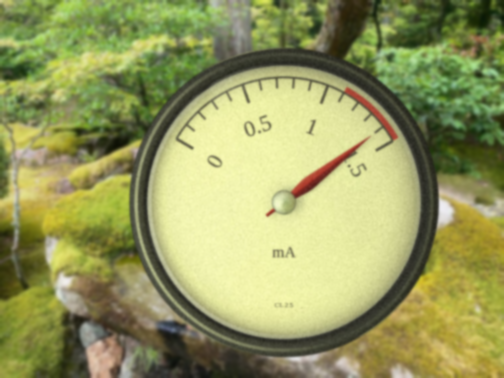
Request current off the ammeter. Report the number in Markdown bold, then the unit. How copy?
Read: **1.4** mA
